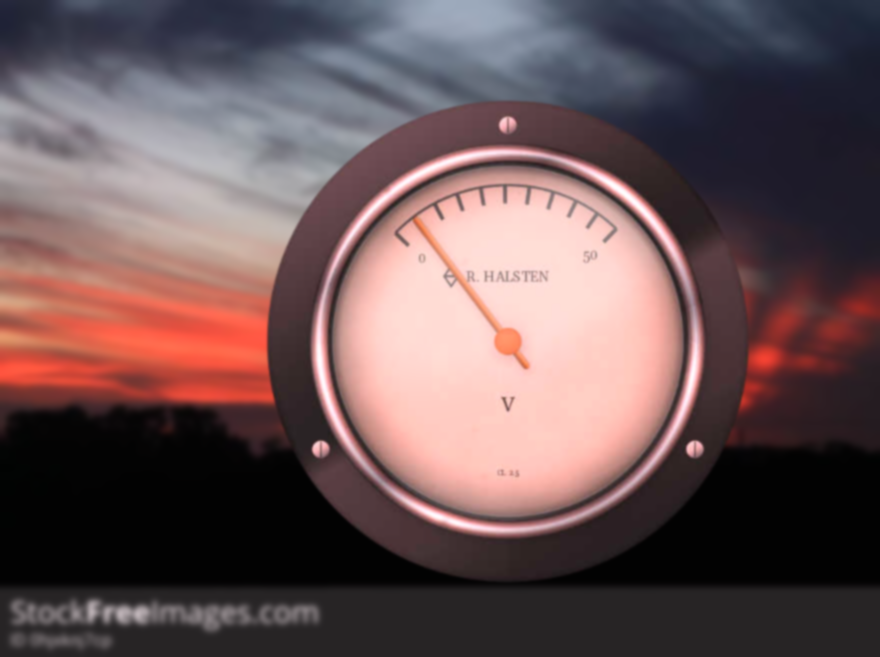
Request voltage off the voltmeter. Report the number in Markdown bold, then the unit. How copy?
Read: **5** V
